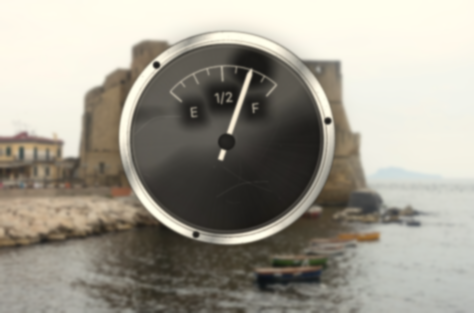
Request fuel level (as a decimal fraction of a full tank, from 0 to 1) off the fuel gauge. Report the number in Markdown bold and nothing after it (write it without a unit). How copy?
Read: **0.75**
